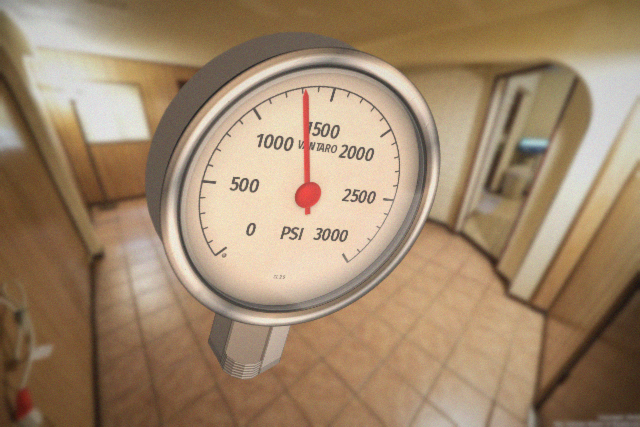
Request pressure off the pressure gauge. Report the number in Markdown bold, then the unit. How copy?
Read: **1300** psi
